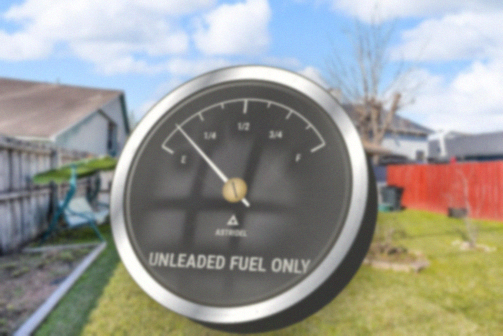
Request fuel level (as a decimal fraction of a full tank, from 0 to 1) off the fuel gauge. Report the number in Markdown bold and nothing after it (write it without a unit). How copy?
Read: **0.125**
